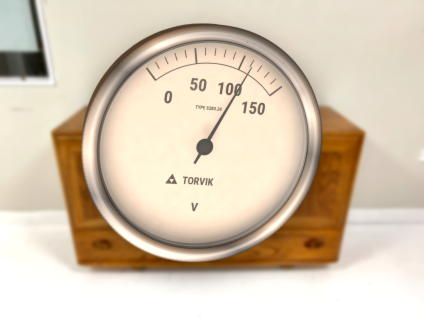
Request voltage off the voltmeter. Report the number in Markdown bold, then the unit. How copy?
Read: **110** V
